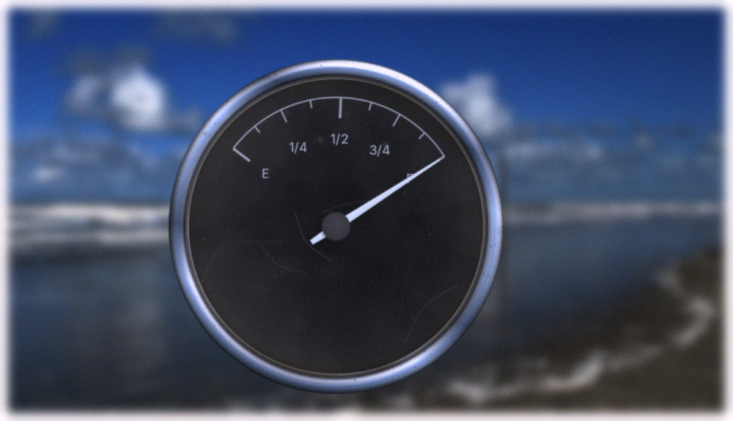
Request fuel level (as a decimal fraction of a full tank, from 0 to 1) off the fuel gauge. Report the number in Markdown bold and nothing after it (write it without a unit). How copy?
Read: **1**
